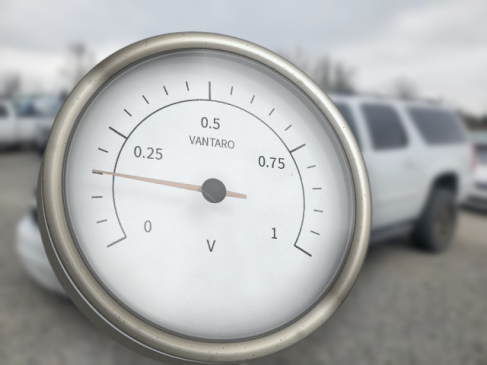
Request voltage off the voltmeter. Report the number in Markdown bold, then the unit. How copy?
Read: **0.15** V
